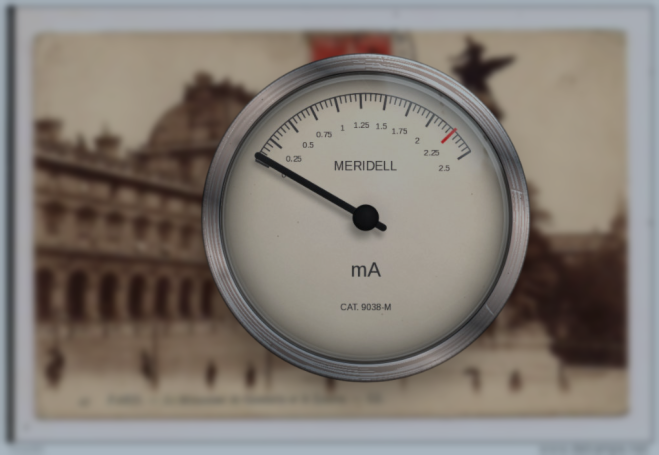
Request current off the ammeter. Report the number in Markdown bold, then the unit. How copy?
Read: **0.05** mA
